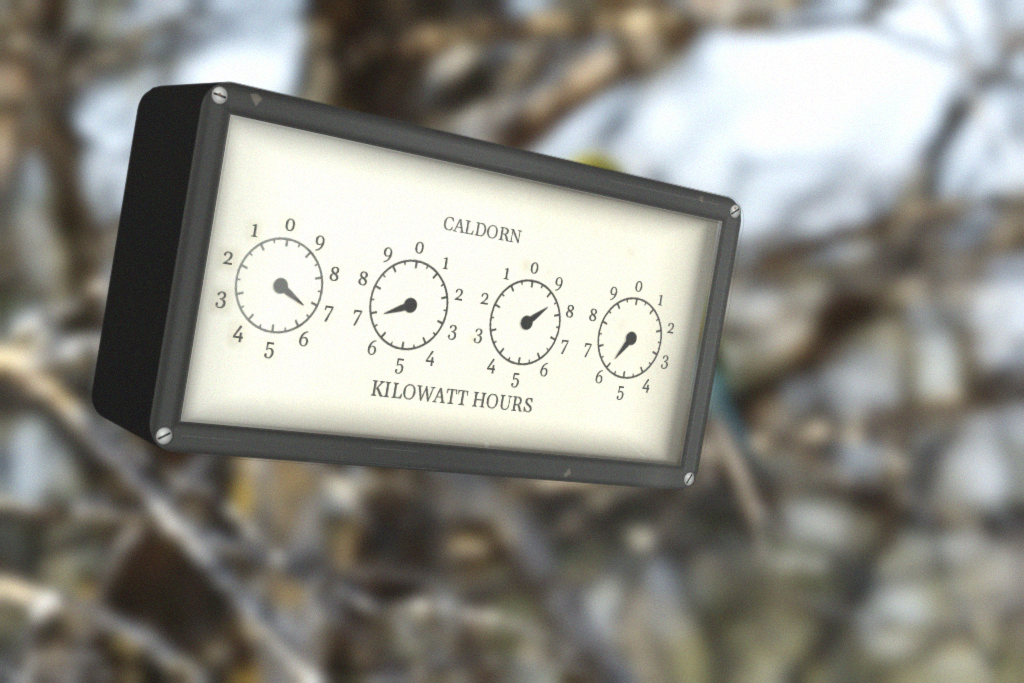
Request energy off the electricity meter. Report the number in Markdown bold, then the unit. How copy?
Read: **6686** kWh
